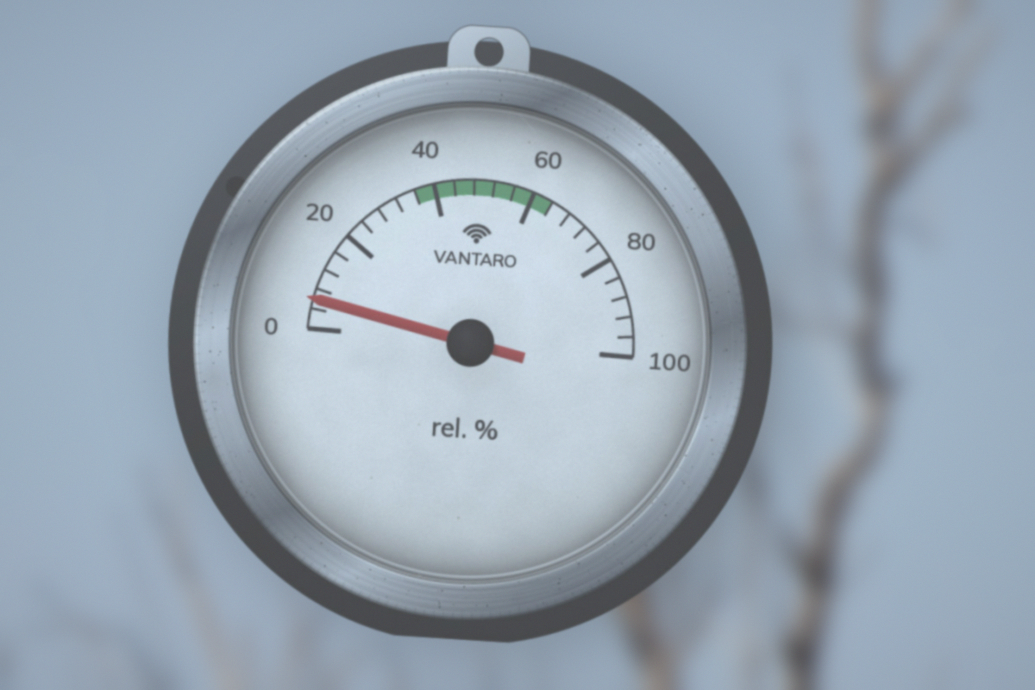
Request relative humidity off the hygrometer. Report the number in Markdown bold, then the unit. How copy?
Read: **6** %
